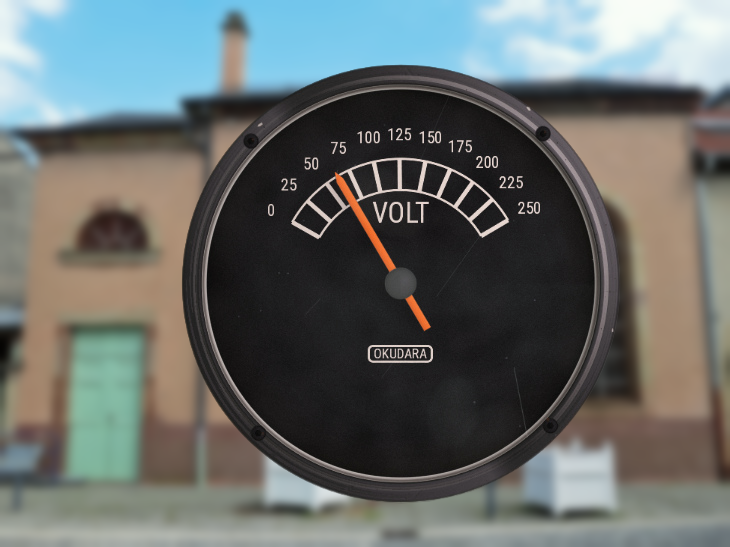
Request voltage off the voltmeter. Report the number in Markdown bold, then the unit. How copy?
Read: **62.5** V
